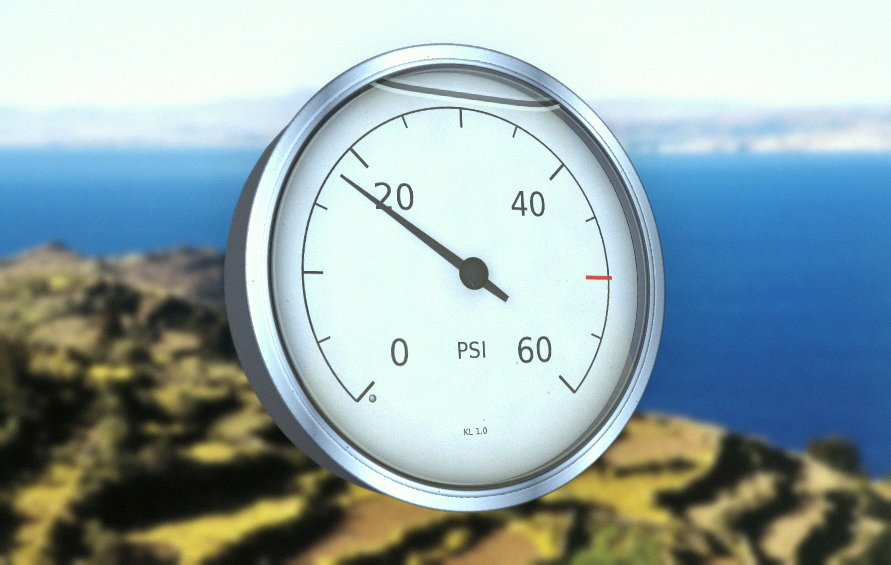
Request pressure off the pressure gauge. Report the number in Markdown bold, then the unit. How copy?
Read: **17.5** psi
